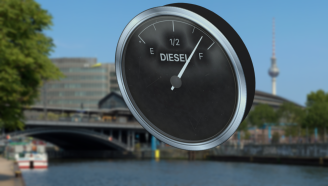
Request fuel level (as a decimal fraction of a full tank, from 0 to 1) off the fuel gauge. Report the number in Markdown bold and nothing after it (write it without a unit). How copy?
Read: **0.875**
